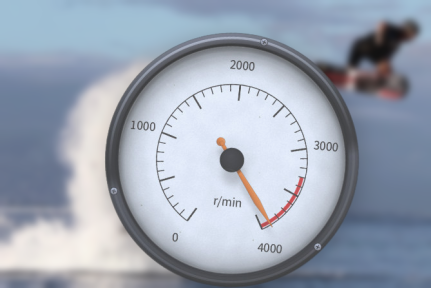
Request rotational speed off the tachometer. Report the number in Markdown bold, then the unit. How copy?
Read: **3900** rpm
